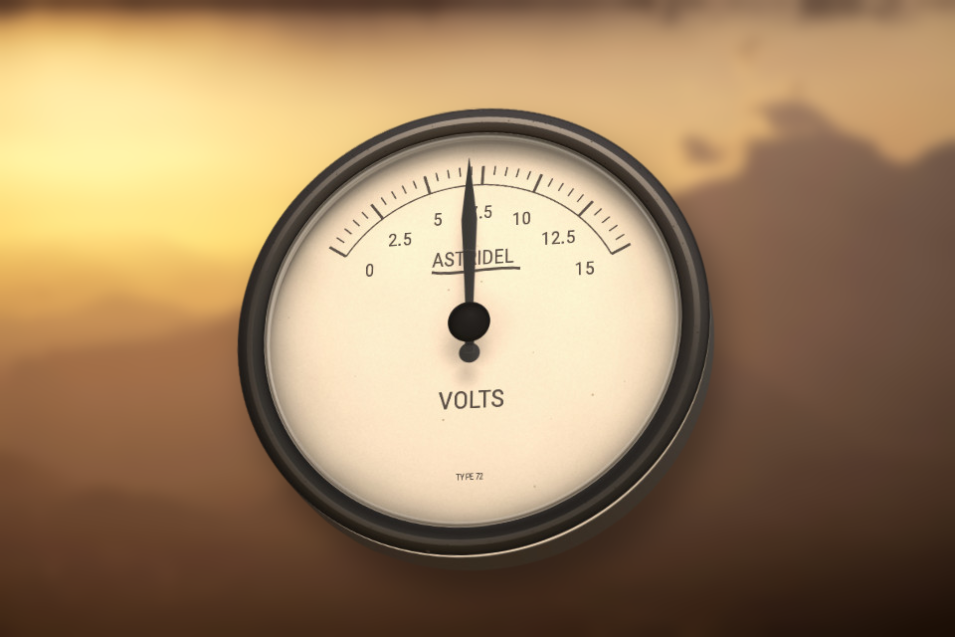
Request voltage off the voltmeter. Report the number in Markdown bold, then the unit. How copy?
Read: **7** V
